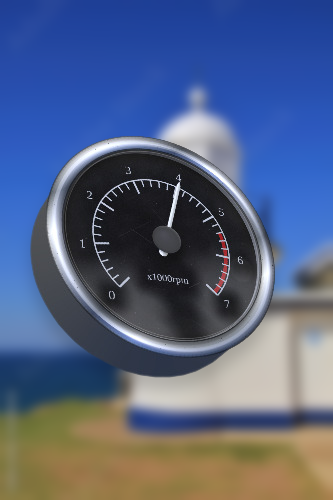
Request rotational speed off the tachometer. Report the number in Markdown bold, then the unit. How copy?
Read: **4000** rpm
